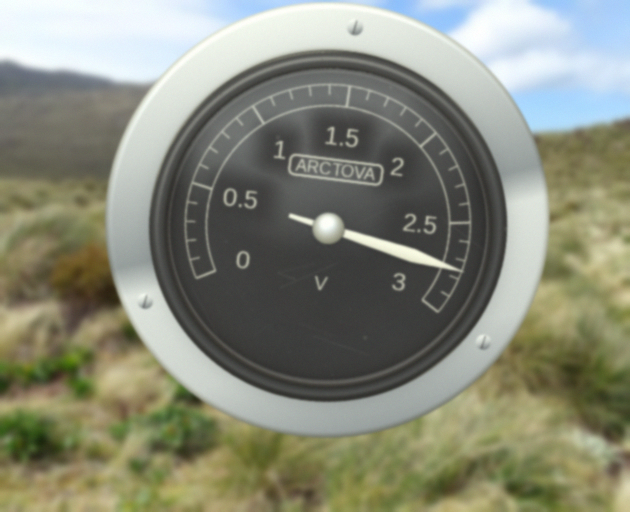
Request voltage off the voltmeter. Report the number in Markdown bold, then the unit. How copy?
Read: **2.75** V
